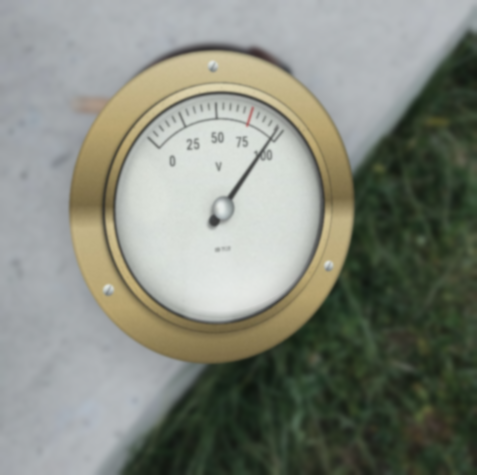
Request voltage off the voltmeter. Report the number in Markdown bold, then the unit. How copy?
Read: **95** V
